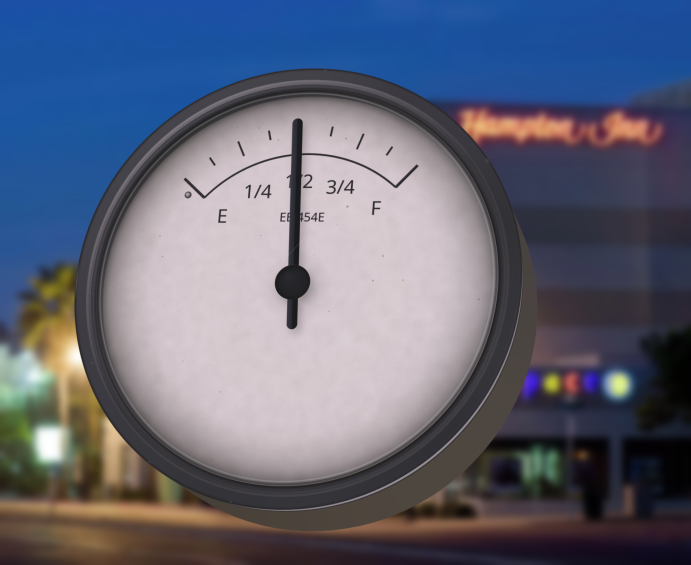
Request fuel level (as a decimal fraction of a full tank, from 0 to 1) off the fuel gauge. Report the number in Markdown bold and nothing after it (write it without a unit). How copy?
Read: **0.5**
